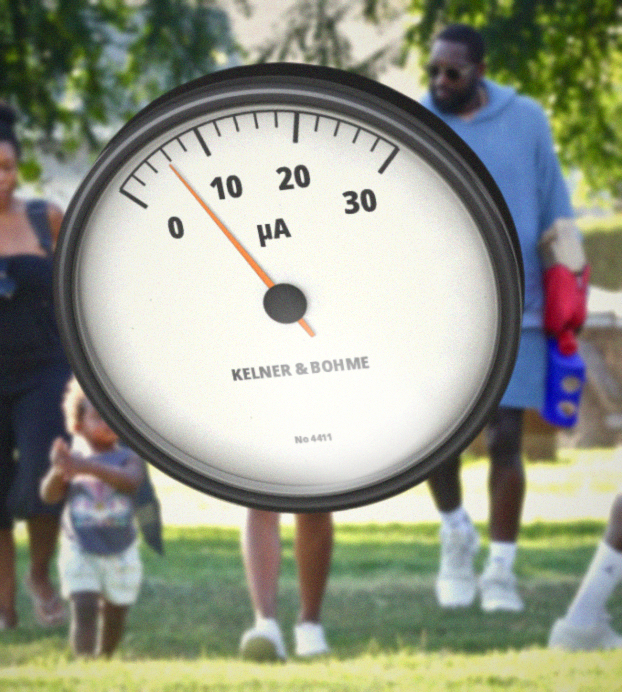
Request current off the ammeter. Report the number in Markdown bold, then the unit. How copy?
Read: **6** µA
